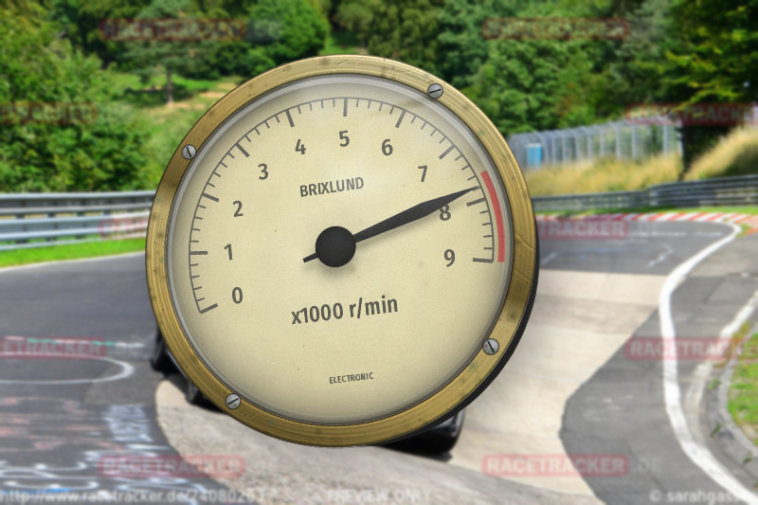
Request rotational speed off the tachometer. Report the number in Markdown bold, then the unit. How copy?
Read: **7800** rpm
